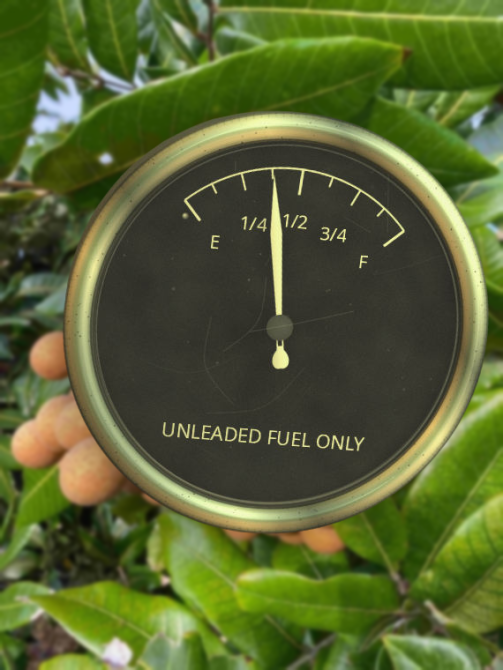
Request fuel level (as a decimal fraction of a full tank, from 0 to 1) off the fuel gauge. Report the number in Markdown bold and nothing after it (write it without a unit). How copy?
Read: **0.375**
